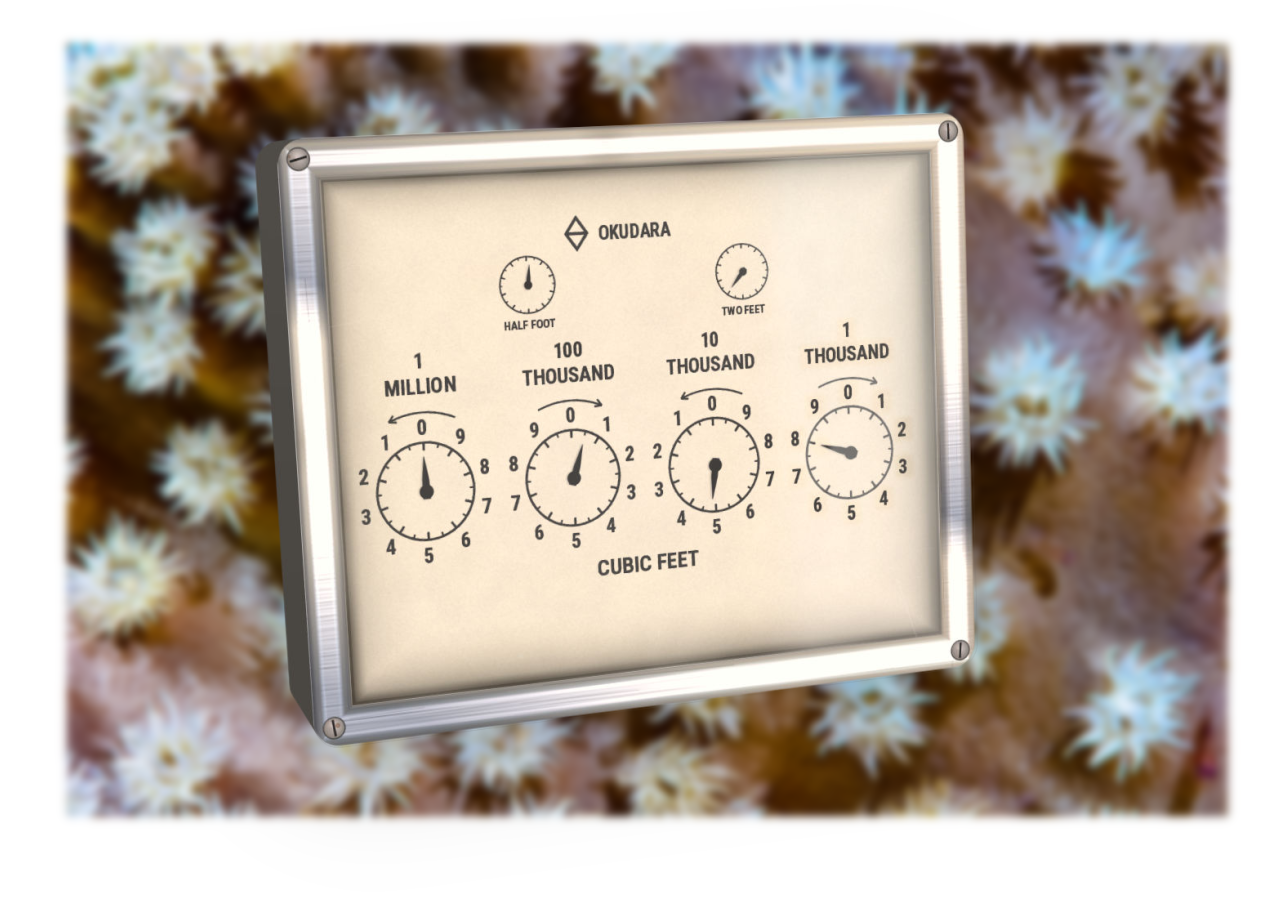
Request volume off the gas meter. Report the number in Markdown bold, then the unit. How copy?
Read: **4800** ft³
